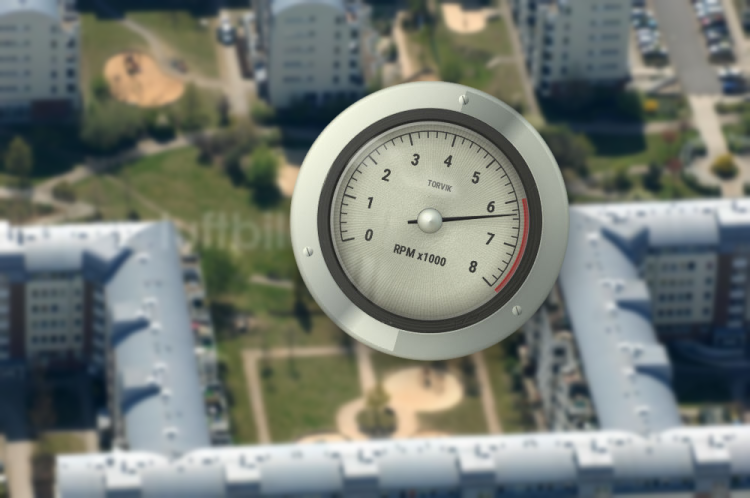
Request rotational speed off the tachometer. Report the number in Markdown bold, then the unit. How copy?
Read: **6300** rpm
